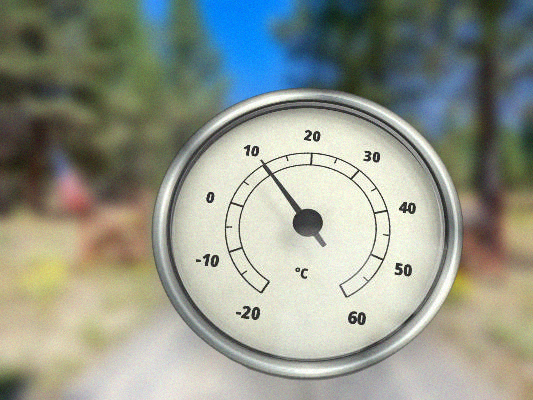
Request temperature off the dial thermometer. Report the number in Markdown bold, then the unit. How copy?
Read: **10** °C
